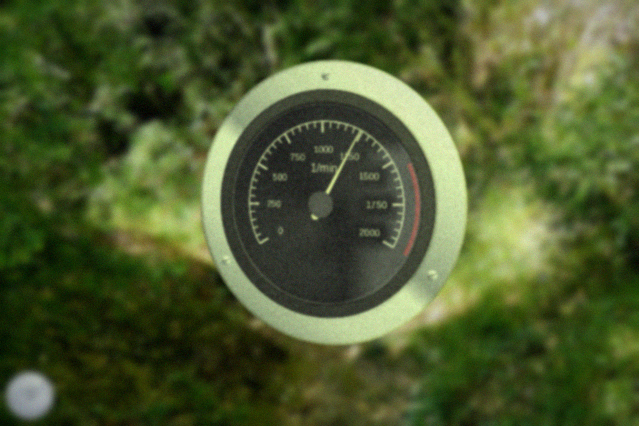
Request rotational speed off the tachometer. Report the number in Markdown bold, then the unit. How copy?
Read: **1250** rpm
